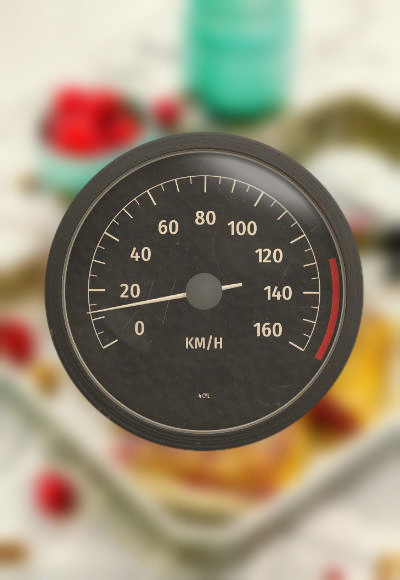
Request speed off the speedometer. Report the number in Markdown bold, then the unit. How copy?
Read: **12.5** km/h
